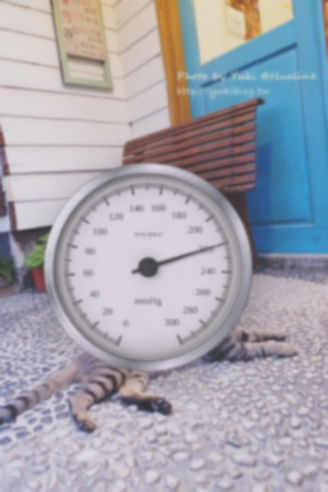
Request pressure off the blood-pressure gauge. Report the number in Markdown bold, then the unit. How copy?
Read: **220** mmHg
